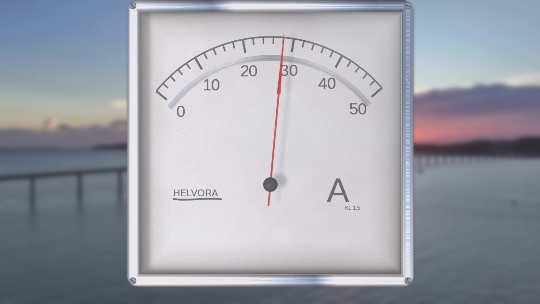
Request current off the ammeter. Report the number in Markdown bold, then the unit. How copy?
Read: **28** A
